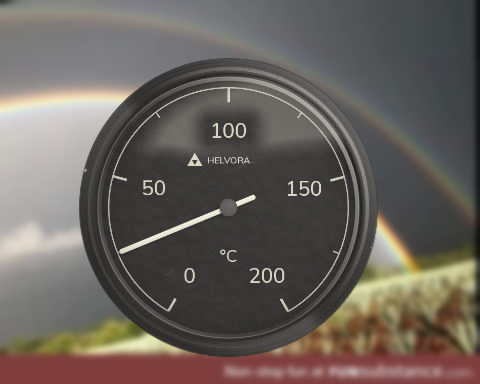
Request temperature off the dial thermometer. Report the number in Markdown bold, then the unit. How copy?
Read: **25** °C
